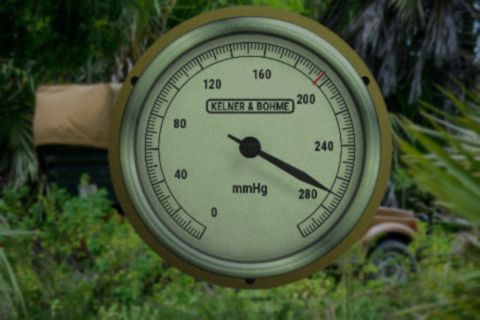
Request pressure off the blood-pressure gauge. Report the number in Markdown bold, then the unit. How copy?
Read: **270** mmHg
